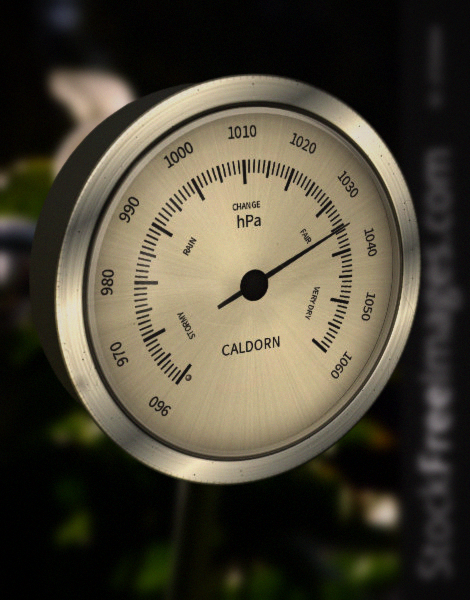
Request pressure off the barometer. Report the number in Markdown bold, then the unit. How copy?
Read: **1035** hPa
